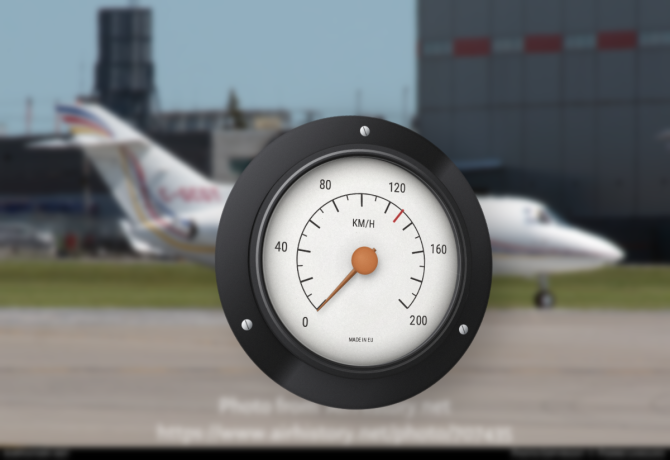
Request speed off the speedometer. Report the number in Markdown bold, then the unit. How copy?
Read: **0** km/h
